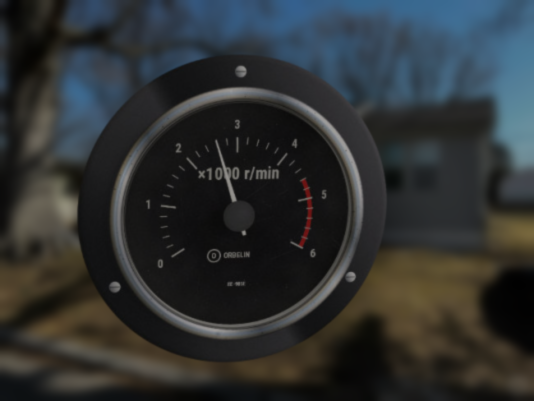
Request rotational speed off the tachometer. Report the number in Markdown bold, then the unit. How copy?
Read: **2600** rpm
